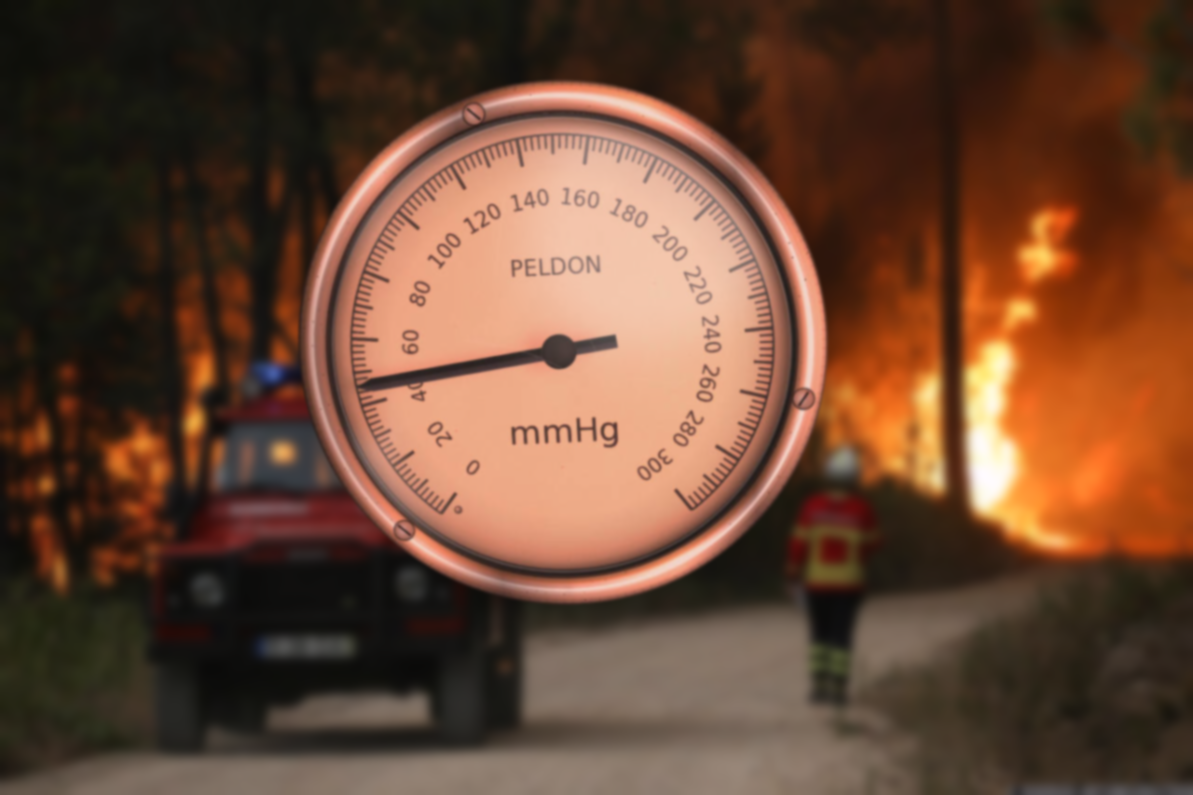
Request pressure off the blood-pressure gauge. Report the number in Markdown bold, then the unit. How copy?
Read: **46** mmHg
